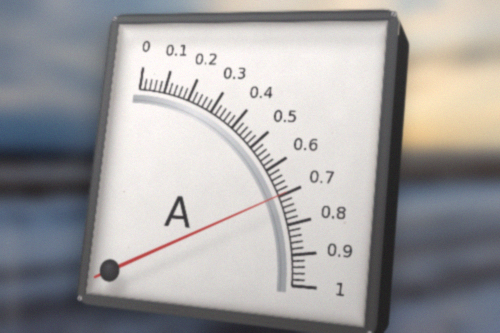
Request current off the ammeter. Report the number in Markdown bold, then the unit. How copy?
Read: **0.7** A
